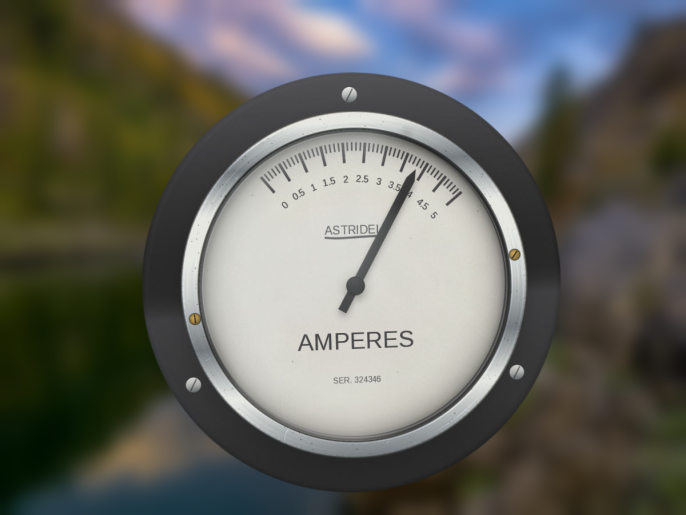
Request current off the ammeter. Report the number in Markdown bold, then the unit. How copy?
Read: **3.8** A
